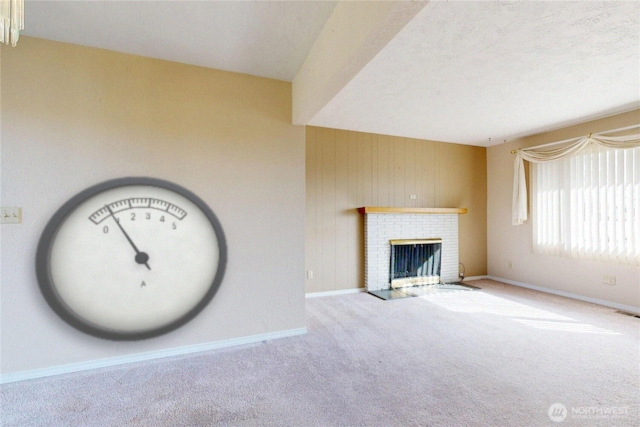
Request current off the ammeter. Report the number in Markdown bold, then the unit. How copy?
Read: **1** A
